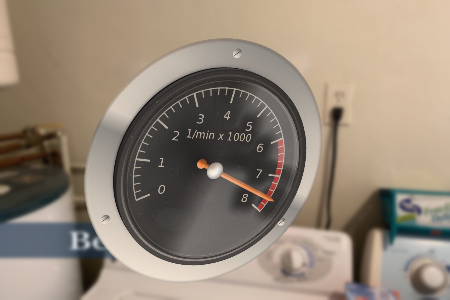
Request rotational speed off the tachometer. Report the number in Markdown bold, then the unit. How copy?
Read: **7600** rpm
